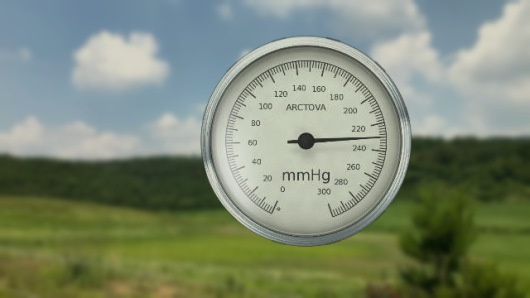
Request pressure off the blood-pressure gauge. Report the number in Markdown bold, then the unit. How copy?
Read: **230** mmHg
